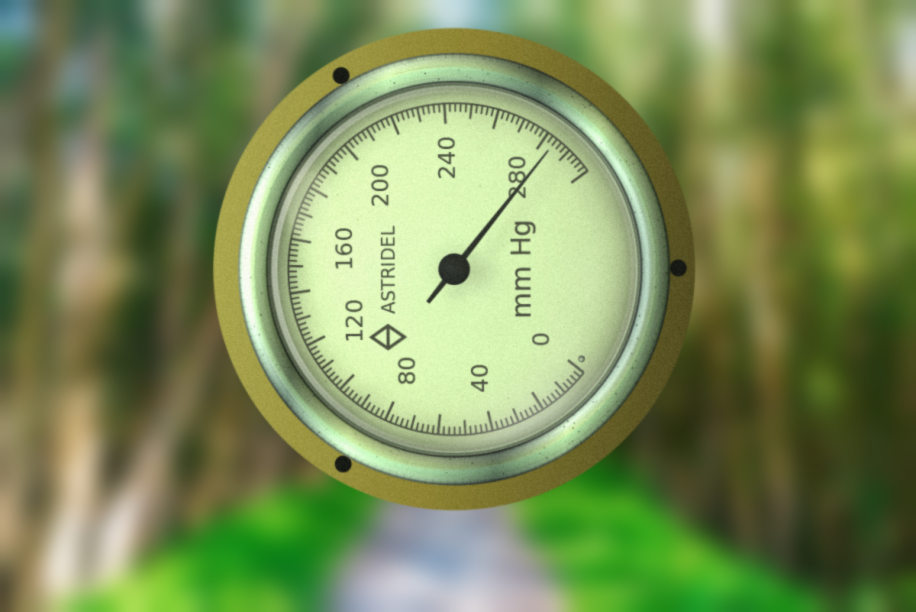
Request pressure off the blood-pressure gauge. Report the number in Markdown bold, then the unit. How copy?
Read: **284** mmHg
